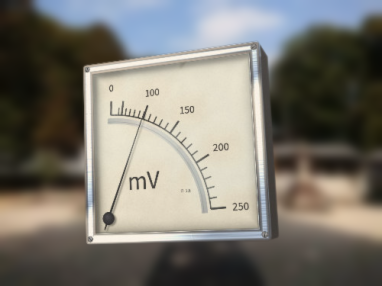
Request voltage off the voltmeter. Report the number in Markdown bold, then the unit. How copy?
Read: **100** mV
